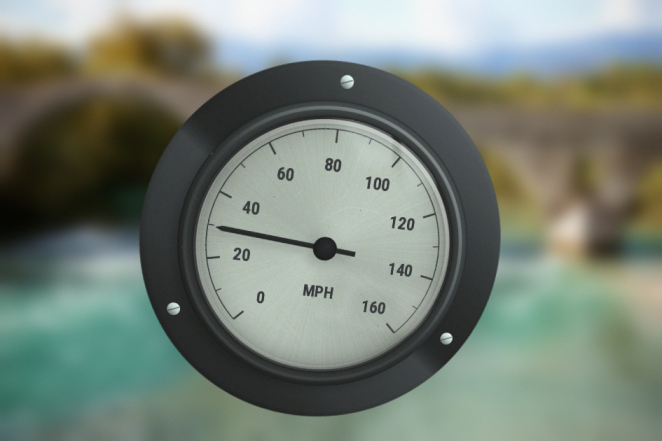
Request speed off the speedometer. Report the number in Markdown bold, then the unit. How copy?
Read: **30** mph
